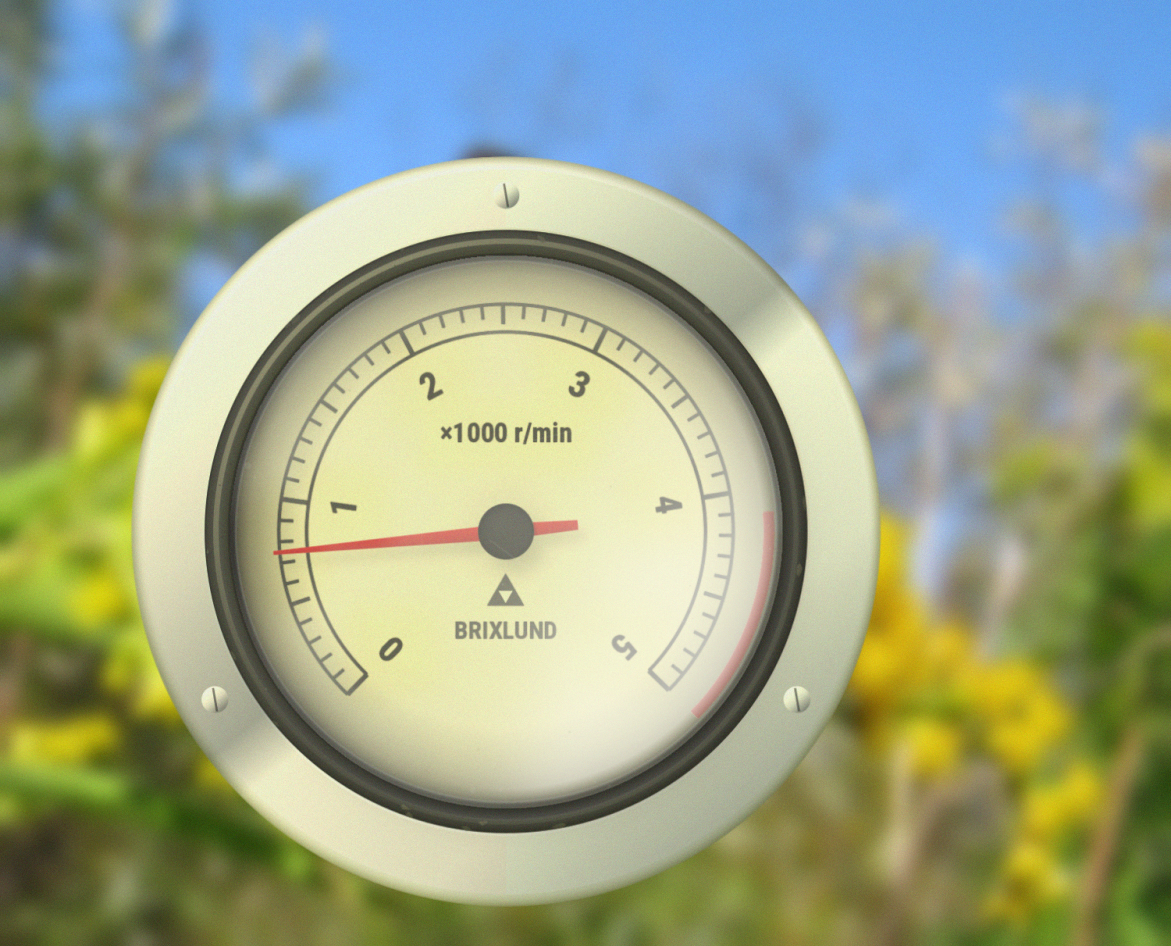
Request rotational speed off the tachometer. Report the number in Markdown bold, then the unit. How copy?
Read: **750** rpm
